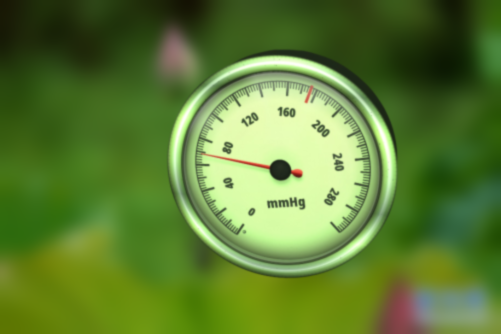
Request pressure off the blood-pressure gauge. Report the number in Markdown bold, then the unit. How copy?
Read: **70** mmHg
